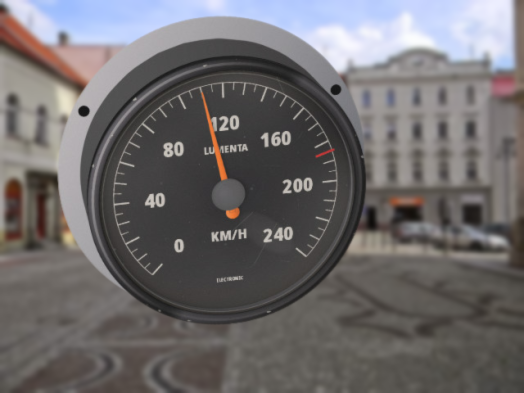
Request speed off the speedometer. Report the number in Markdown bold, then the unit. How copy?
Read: **110** km/h
